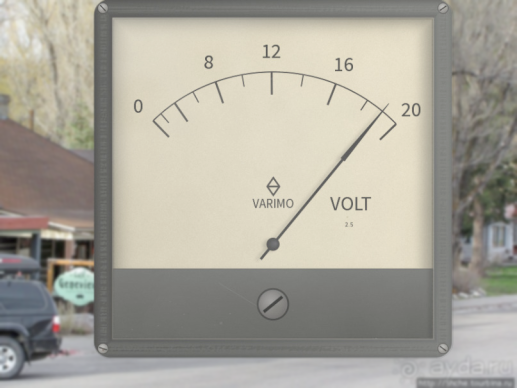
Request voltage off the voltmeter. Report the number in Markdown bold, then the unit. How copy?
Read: **19** V
